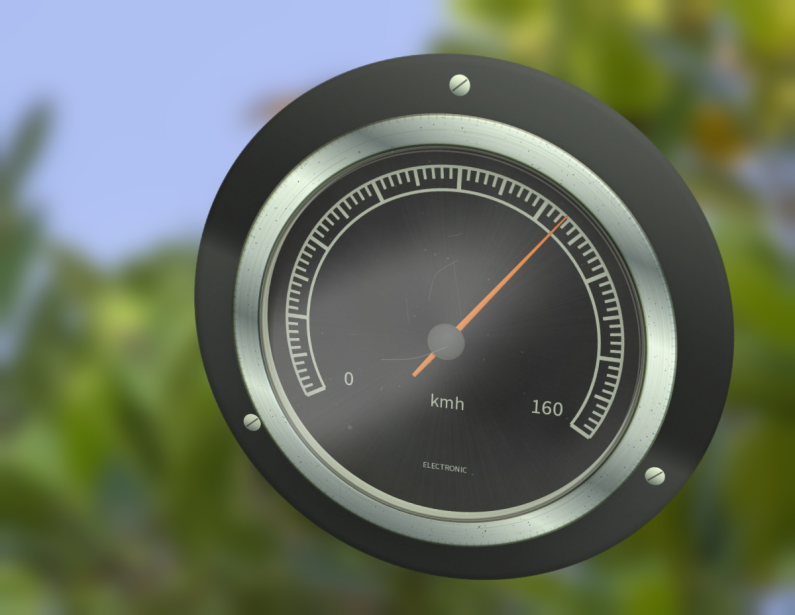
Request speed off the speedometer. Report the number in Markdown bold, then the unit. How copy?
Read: **105** km/h
